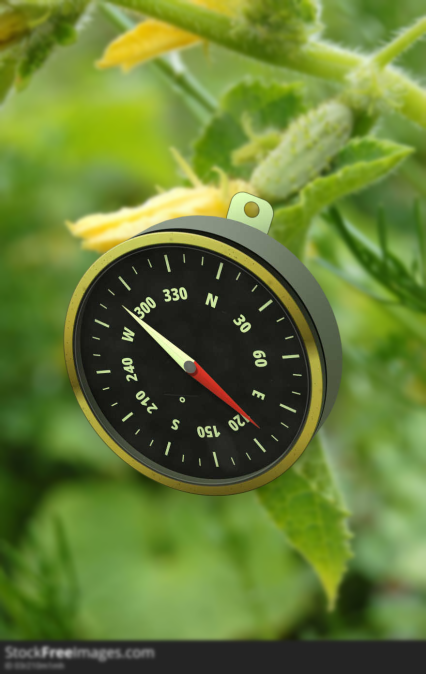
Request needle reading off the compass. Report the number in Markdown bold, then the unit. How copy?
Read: **110** °
